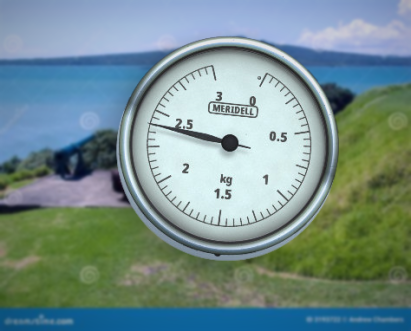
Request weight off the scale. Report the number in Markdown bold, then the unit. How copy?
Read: **2.4** kg
